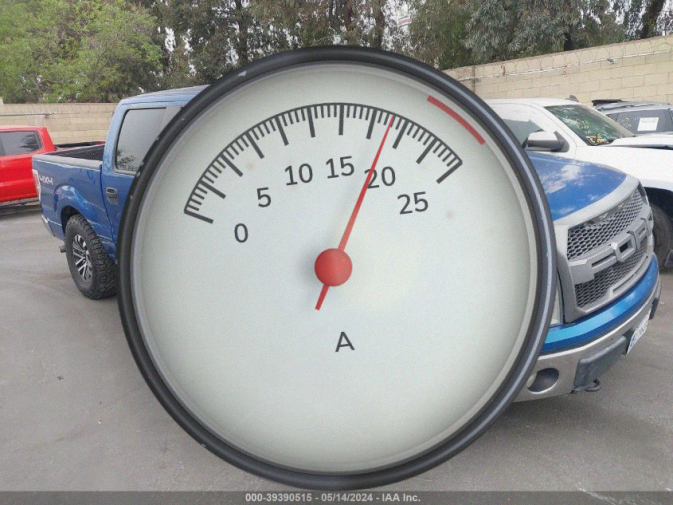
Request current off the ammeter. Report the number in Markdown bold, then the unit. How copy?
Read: **19** A
